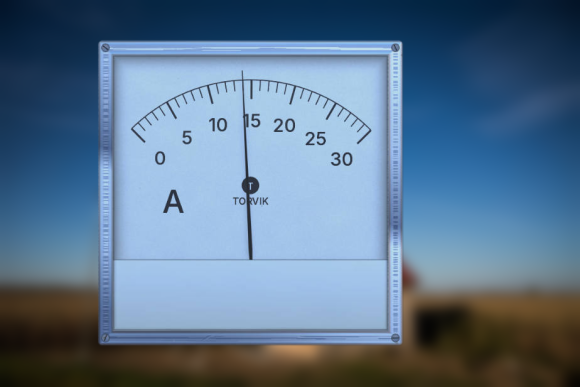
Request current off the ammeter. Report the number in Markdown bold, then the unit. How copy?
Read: **14** A
